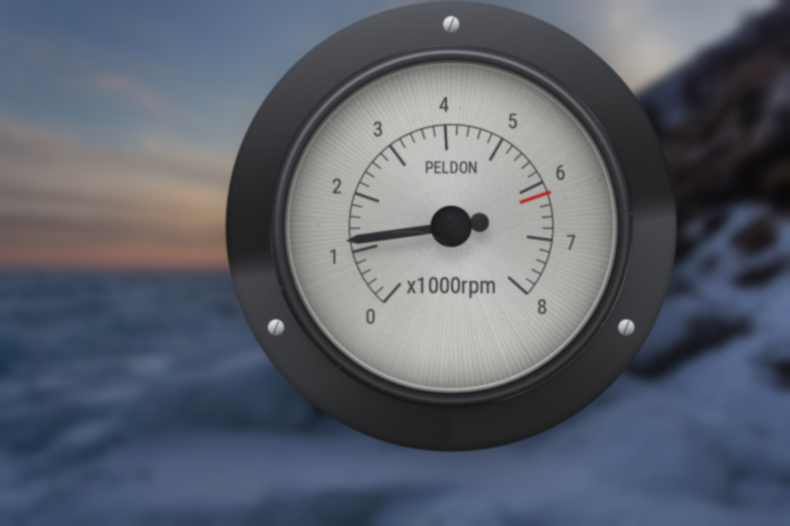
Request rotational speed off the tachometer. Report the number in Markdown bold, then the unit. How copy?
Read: **1200** rpm
